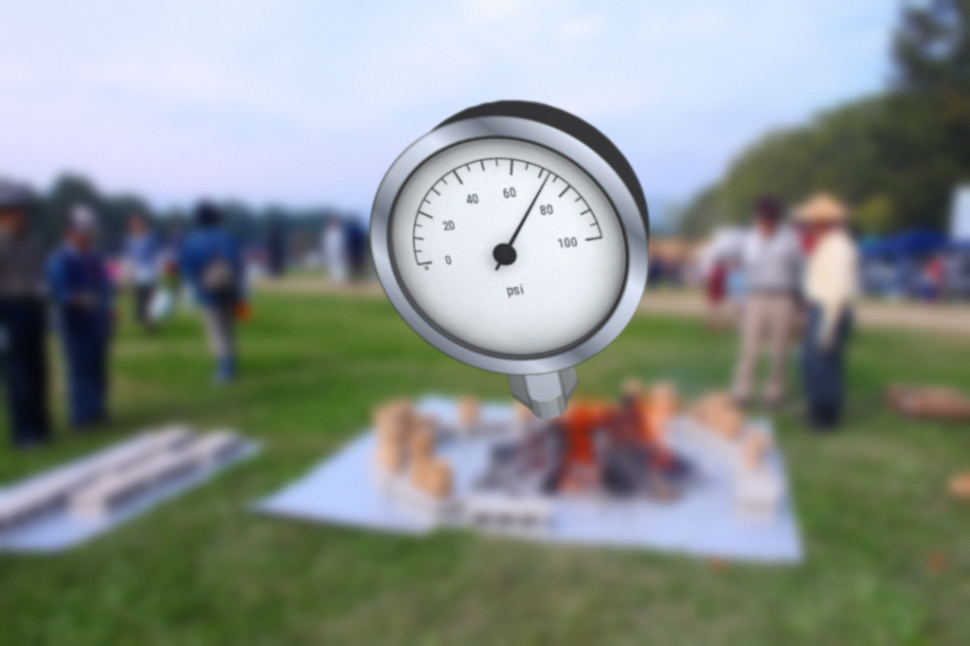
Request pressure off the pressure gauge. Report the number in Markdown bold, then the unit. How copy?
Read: **72.5** psi
